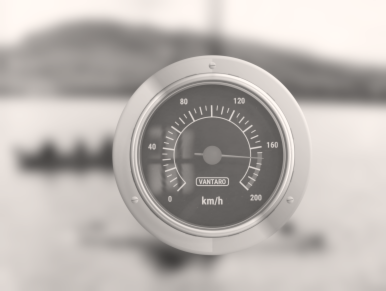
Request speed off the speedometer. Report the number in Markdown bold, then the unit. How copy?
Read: **170** km/h
